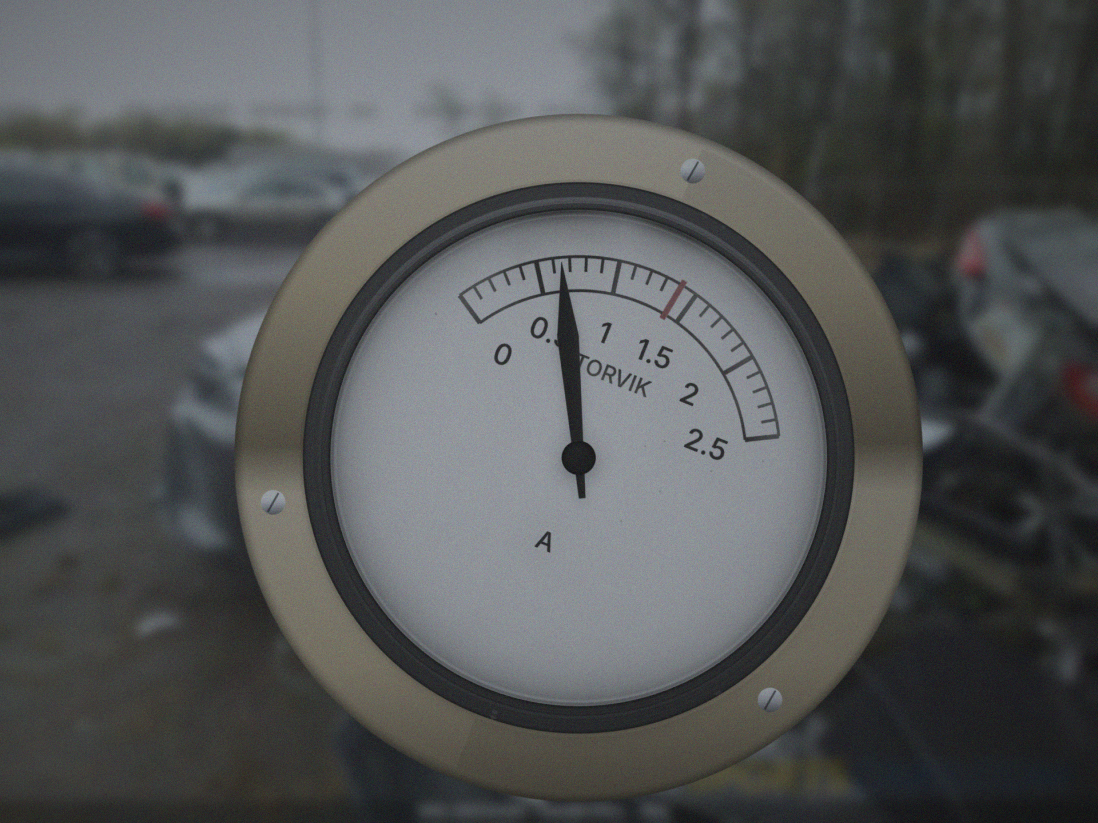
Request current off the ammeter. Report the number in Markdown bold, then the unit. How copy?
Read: **0.65** A
